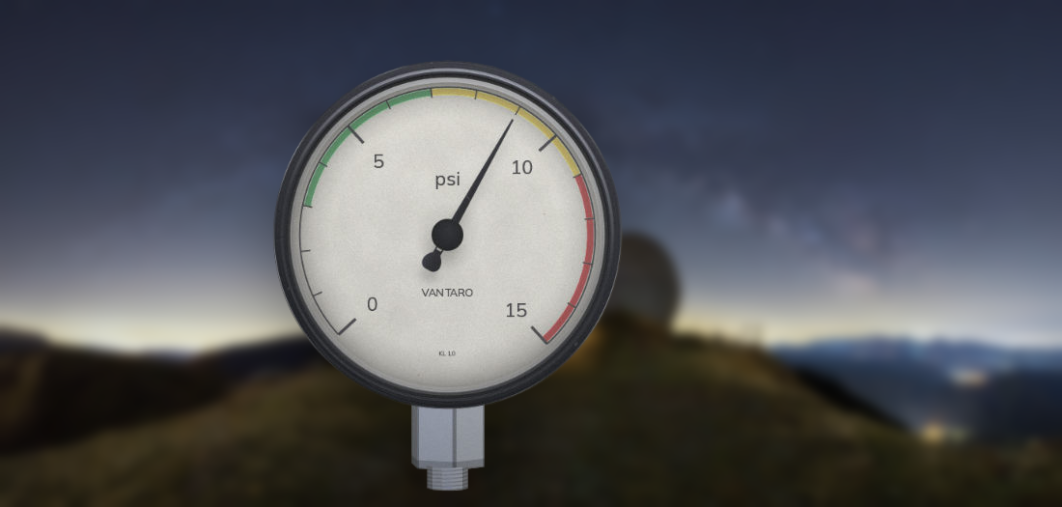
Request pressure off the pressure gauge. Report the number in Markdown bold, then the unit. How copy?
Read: **9** psi
